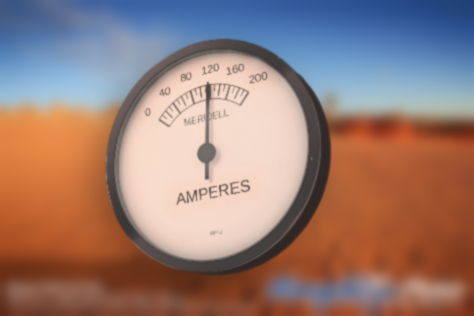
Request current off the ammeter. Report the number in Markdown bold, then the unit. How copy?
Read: **120** A
